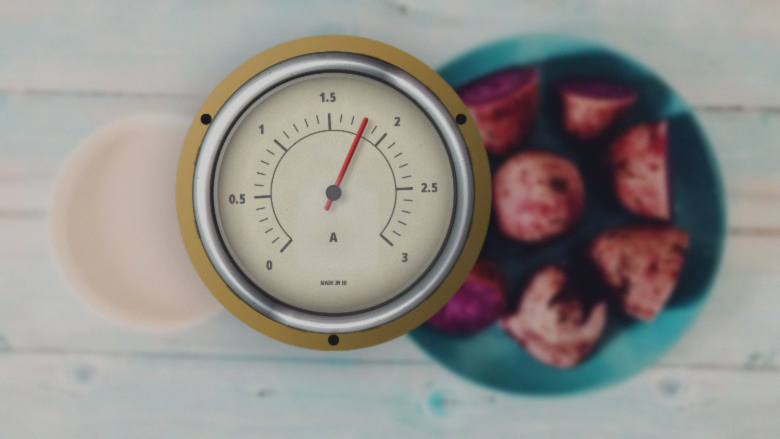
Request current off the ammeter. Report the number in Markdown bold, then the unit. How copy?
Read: **1.8** A
